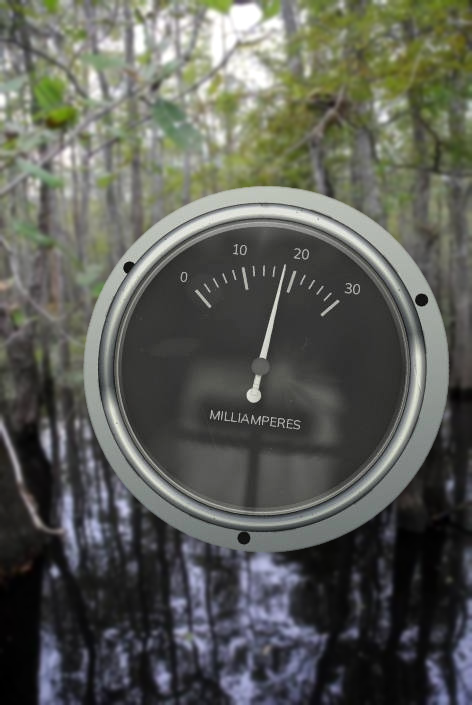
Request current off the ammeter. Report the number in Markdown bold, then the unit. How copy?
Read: **18** mA
